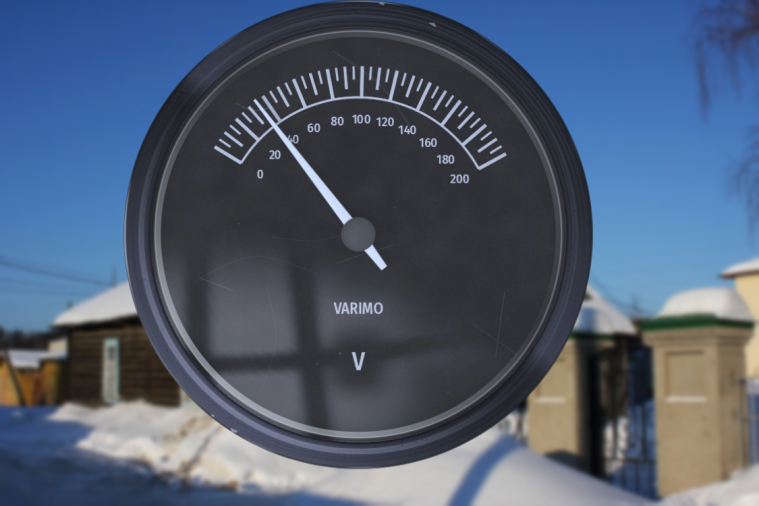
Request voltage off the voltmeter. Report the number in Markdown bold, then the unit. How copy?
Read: **35** V
